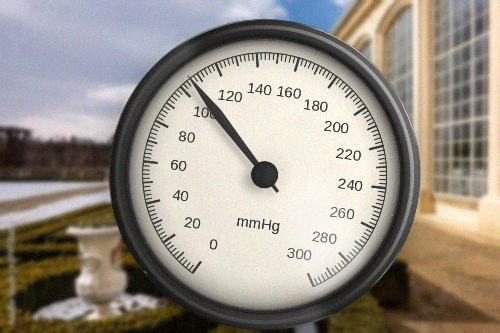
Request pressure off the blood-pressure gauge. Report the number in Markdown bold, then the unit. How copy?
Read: **106** mmHg
